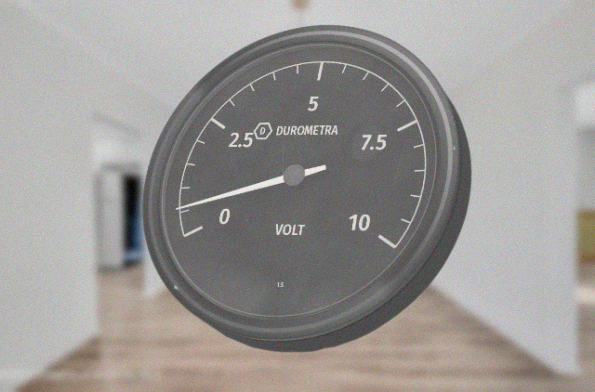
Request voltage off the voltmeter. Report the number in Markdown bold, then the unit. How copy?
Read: **0.5** V
